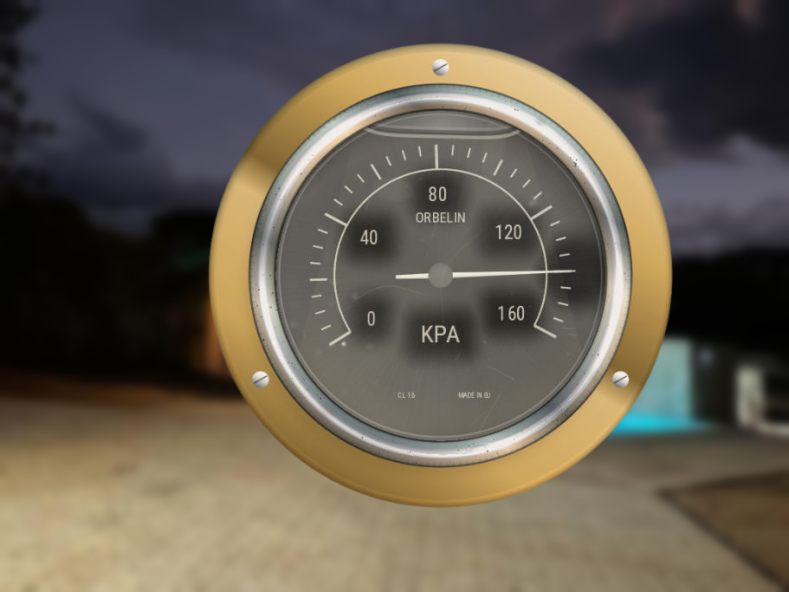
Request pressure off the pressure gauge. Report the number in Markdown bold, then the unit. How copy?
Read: **140** kPa
